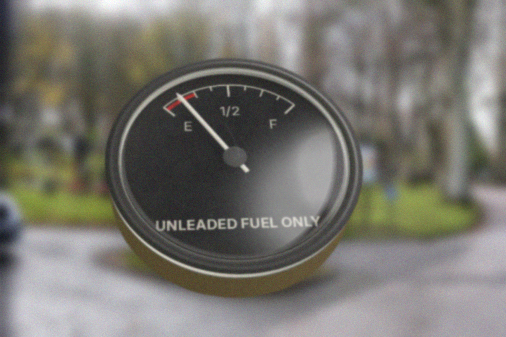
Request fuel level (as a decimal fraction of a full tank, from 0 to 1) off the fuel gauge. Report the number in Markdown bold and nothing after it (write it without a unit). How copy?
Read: **0.125**
